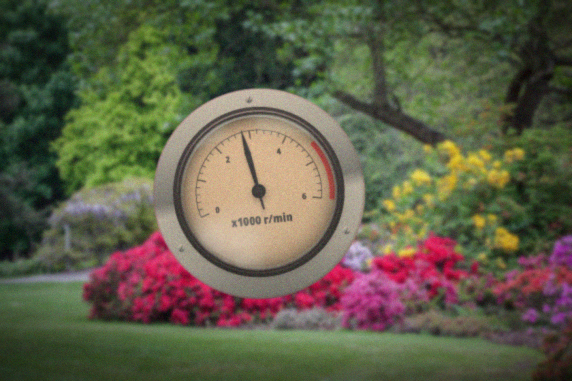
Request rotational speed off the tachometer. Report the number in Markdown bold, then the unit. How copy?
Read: **2800** rpm
